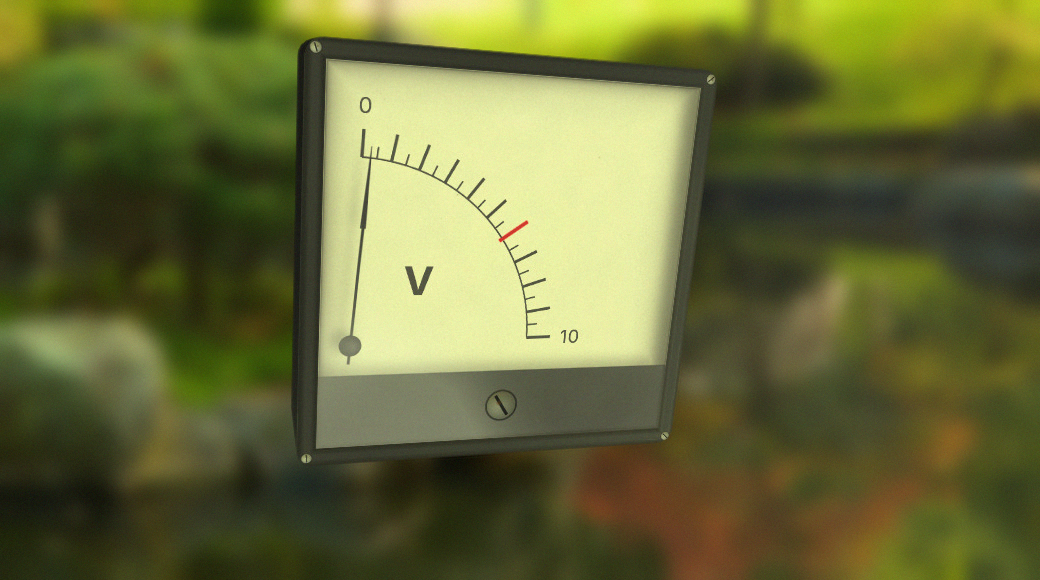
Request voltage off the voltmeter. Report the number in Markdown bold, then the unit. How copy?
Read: **0.25** V
